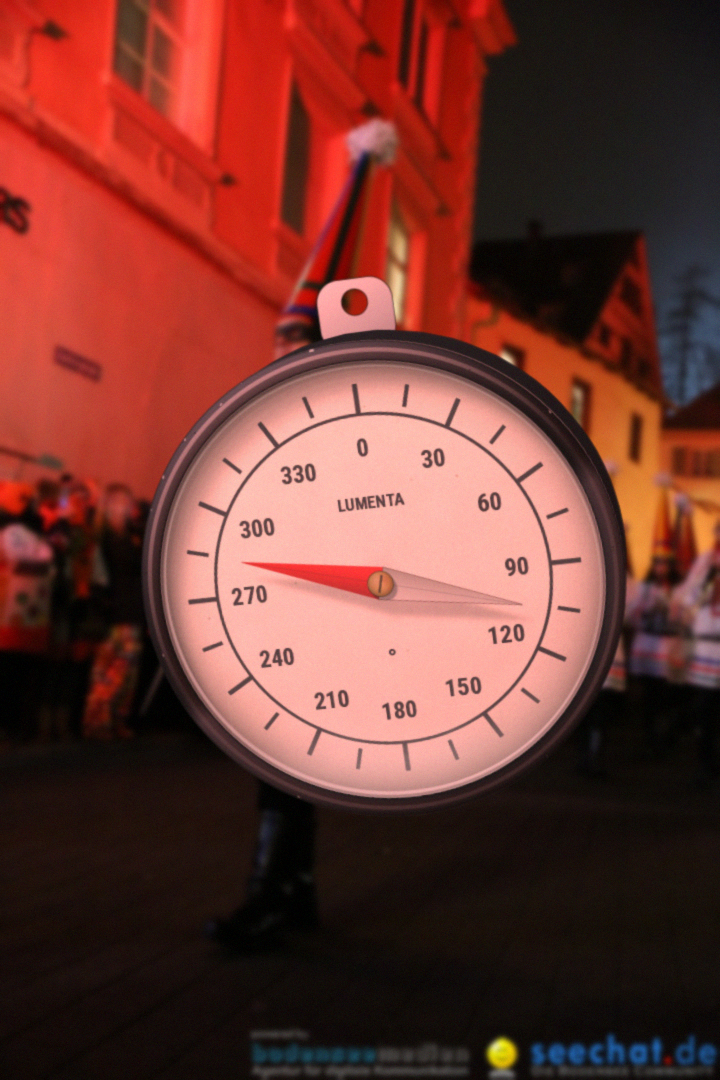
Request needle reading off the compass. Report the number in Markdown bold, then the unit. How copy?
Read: **285** °
